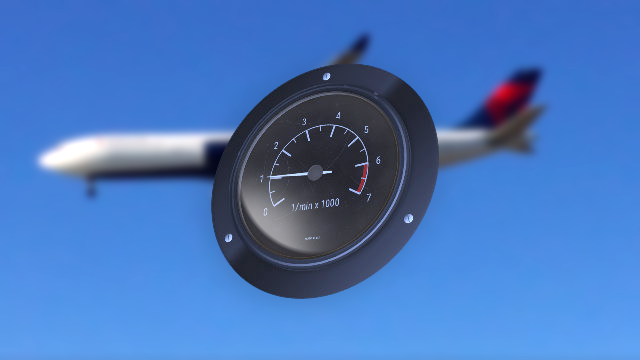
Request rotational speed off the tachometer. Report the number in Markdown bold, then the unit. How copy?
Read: **1000** rpm
